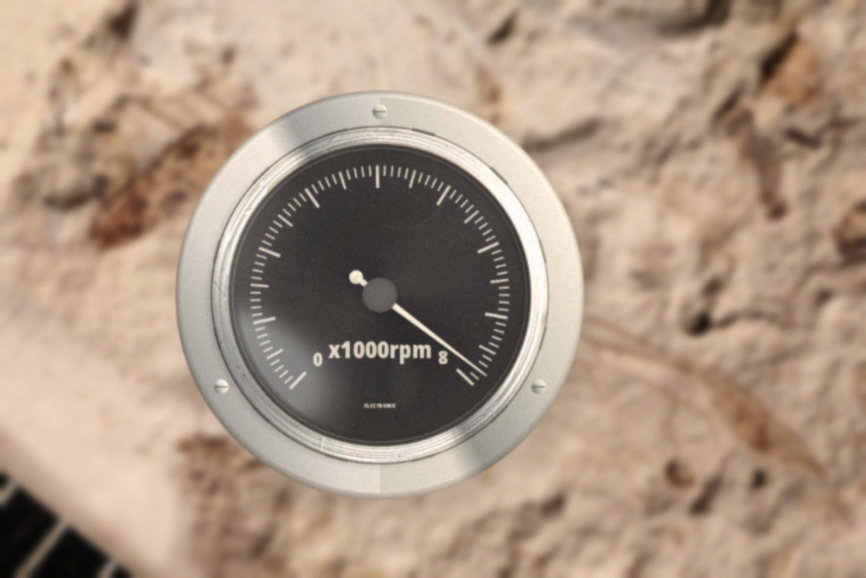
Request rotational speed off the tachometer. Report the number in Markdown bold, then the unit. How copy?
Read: **7800** rpm
